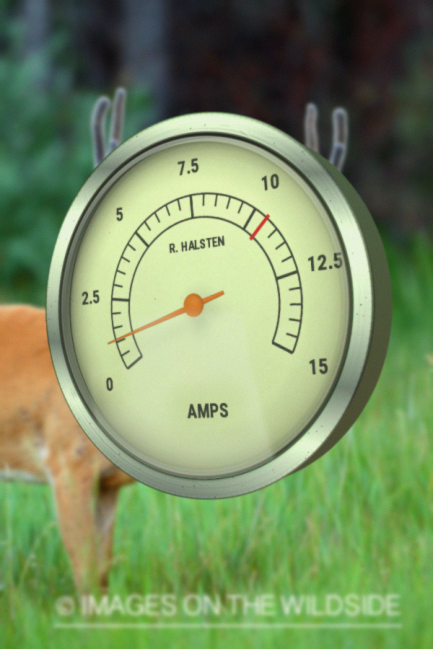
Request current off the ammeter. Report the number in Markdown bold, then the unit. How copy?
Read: **1** A
